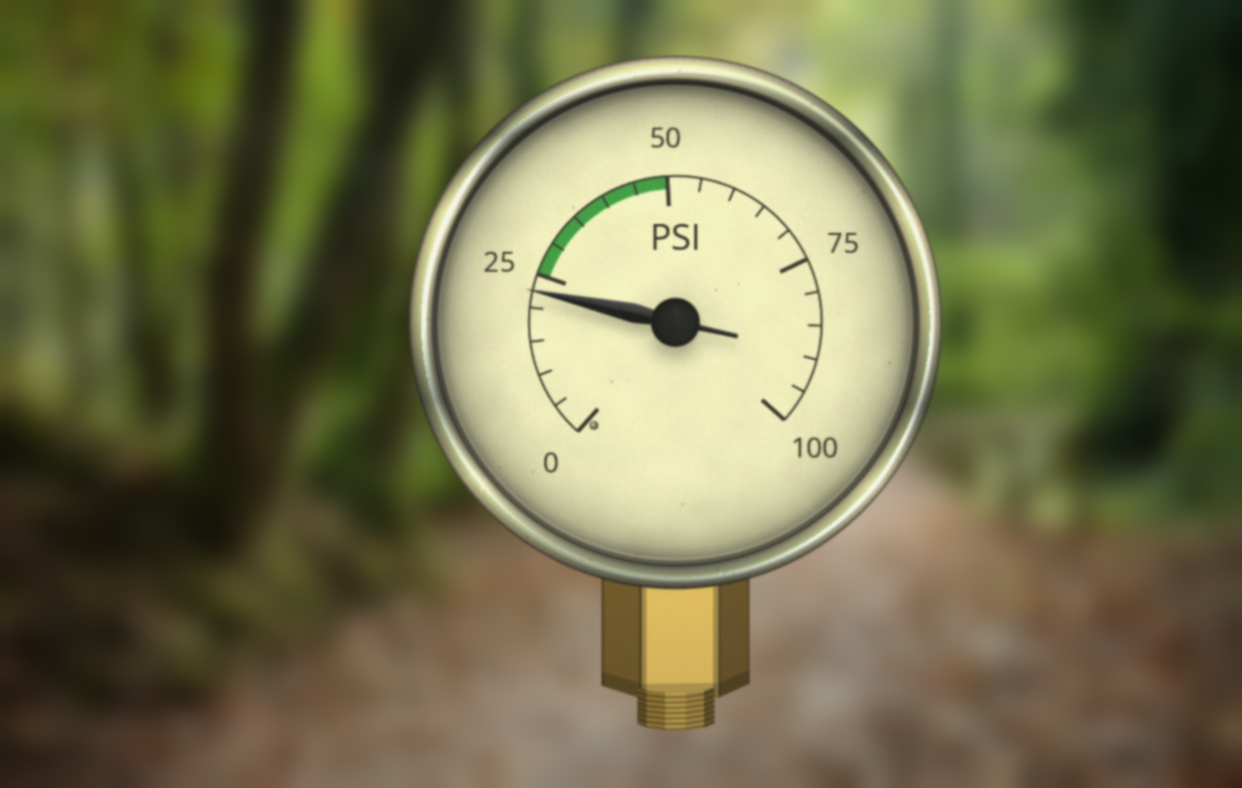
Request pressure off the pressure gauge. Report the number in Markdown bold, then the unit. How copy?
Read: **22.5** psi
